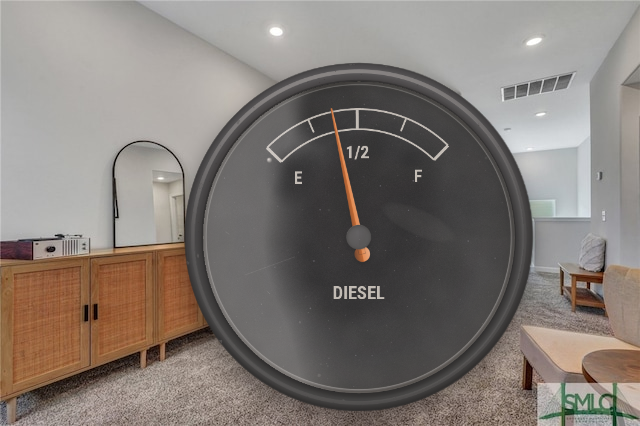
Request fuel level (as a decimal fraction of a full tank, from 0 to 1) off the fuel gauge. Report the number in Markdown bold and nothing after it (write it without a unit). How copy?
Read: **0.375**
